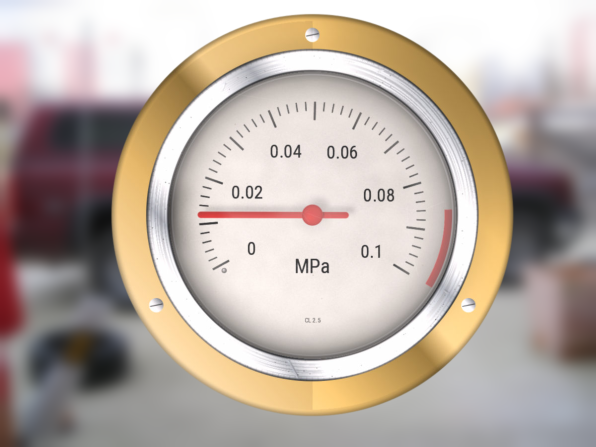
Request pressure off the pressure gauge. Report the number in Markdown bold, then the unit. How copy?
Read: **0.012** MPa
